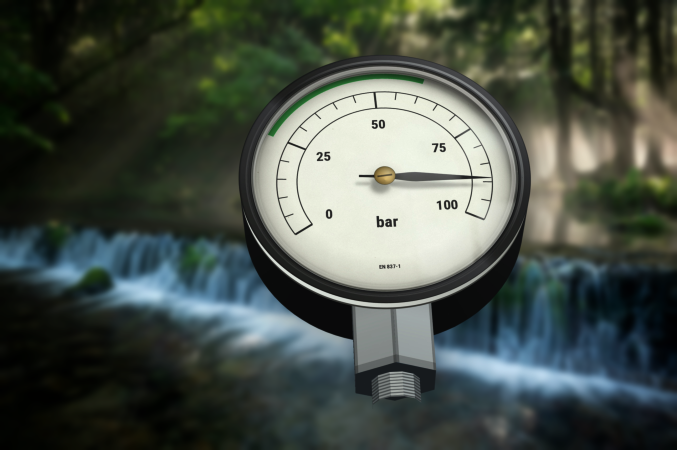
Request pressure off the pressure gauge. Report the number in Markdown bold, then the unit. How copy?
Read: **90** bar
